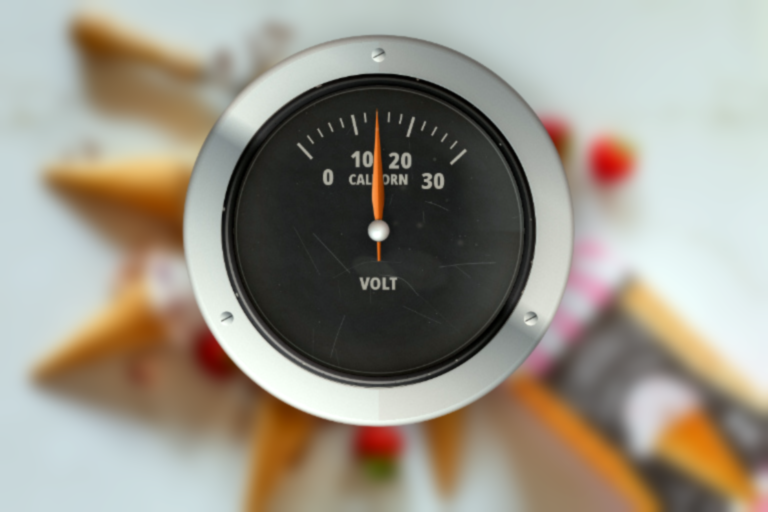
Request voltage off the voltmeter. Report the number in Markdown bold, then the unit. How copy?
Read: **14** V
